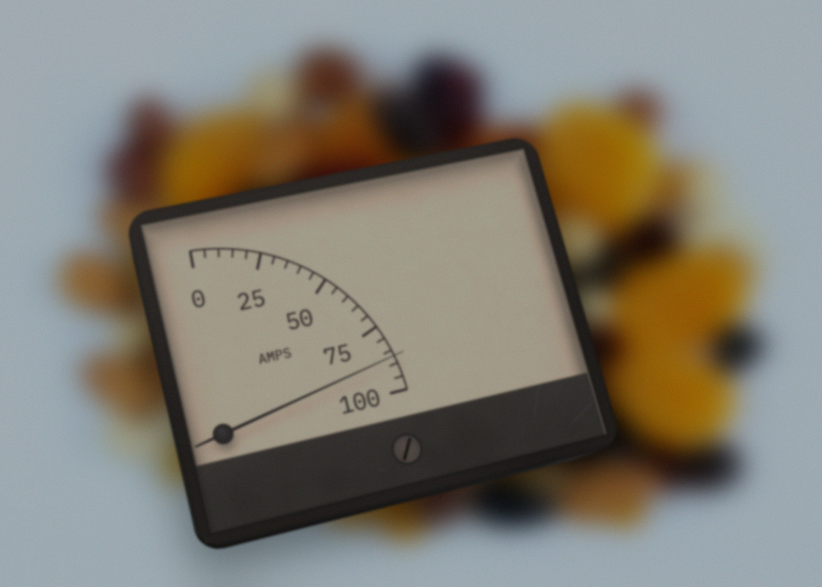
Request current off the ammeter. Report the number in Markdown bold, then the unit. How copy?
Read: **87.5** A
